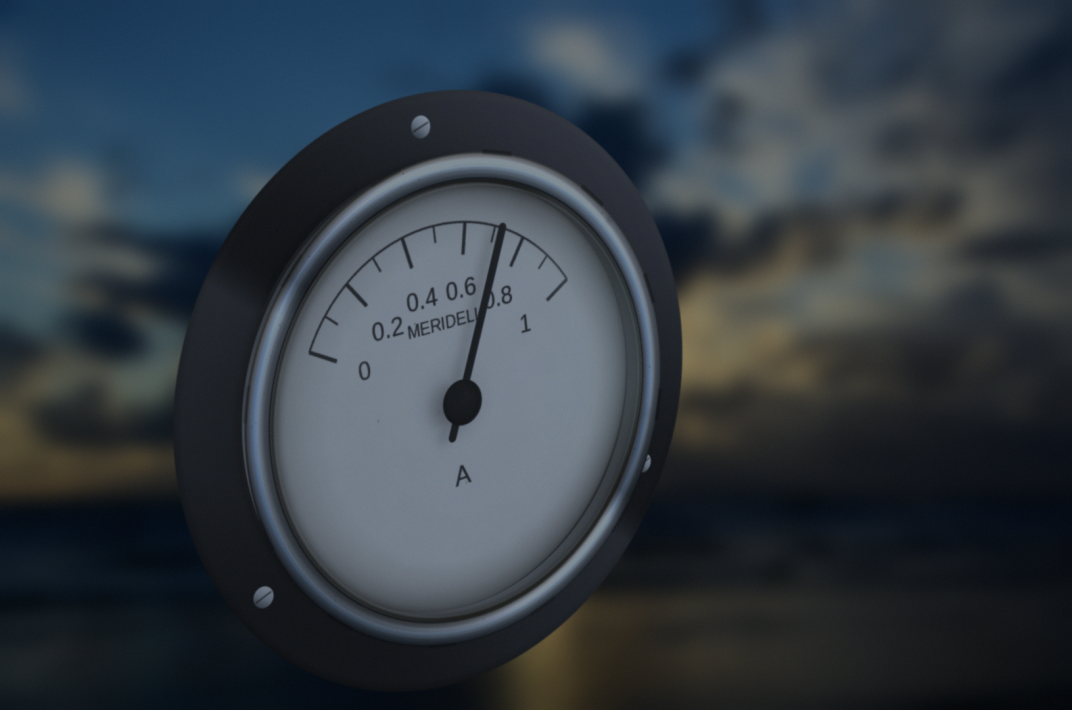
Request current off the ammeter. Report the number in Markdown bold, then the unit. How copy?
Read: **0.7** A
